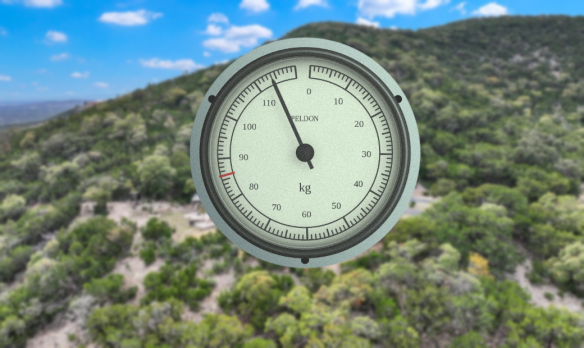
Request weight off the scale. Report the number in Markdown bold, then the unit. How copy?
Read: **114** kg
